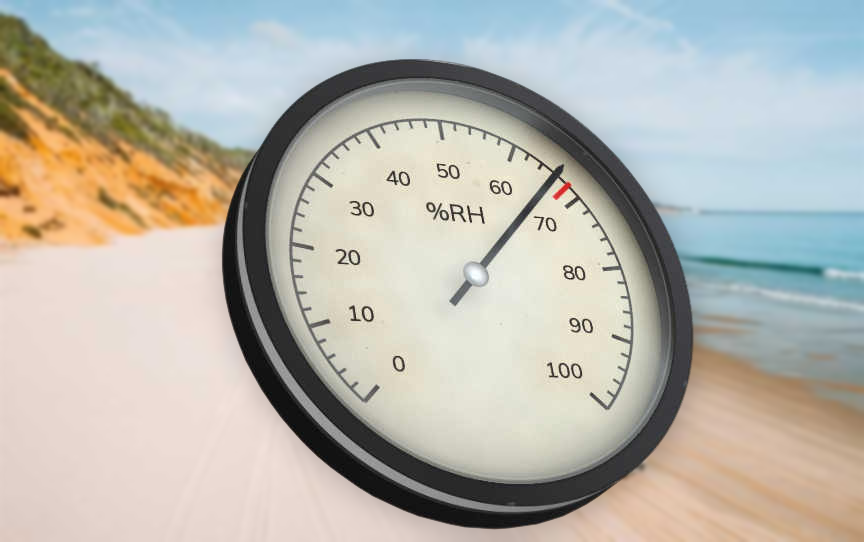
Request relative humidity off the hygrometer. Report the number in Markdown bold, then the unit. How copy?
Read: **66** %
